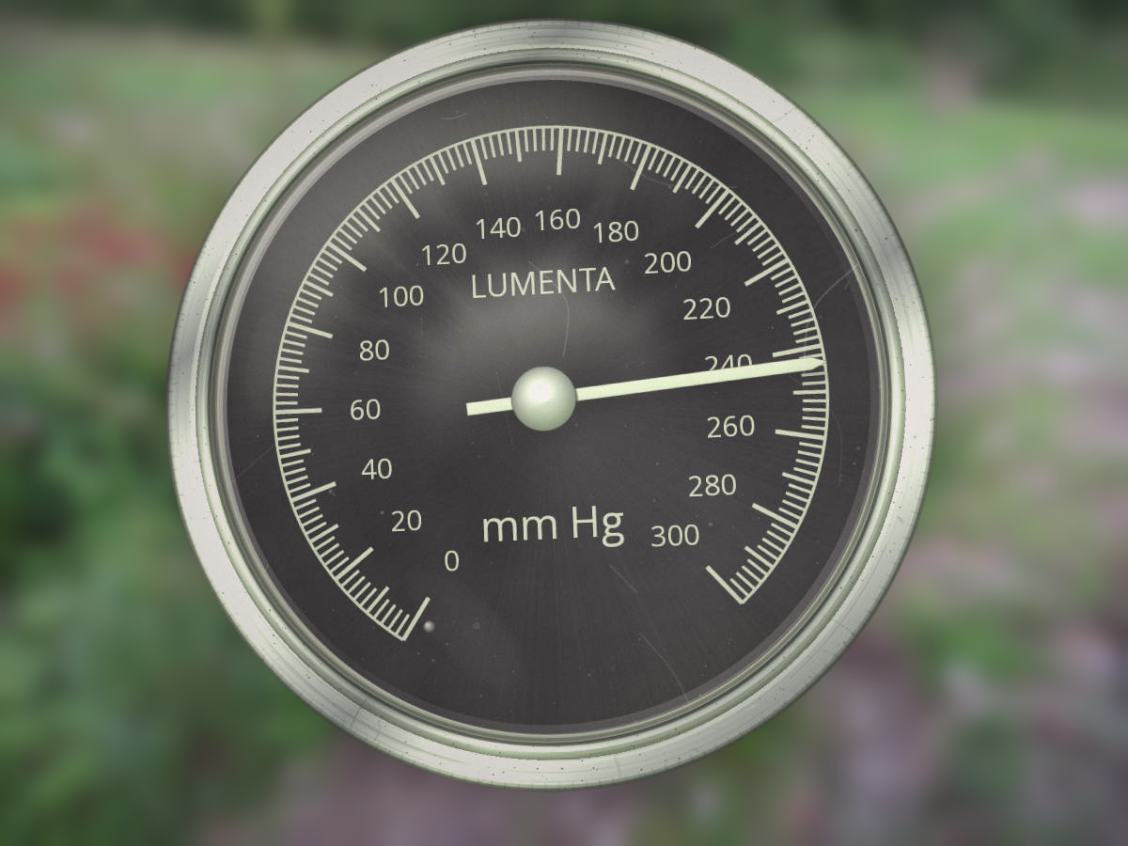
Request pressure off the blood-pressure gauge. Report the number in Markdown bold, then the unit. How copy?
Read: **244** mmHg
